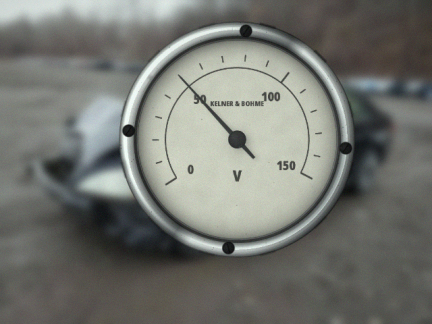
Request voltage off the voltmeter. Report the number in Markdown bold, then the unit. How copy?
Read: **50** V
